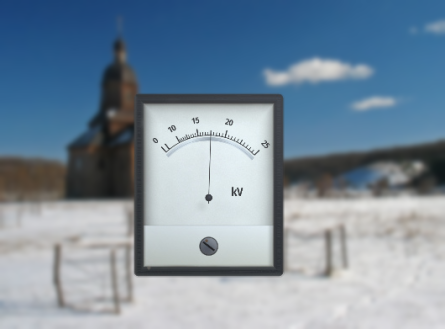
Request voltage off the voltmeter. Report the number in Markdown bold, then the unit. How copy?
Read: **17.5** kV
